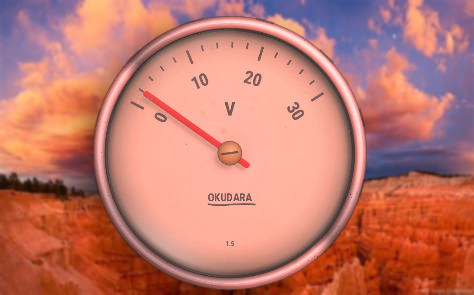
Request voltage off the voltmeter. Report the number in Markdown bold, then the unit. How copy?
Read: **2** V
